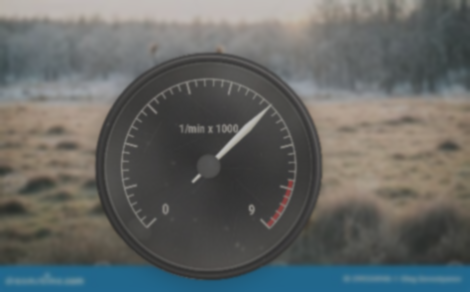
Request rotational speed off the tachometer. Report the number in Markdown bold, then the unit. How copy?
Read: **6000** rpm
